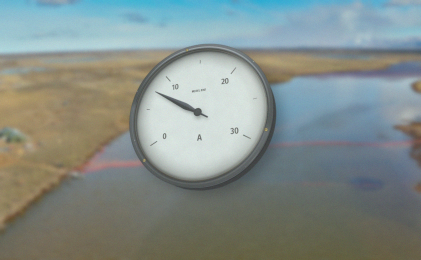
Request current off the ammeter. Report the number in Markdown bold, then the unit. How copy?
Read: **7.5** A
